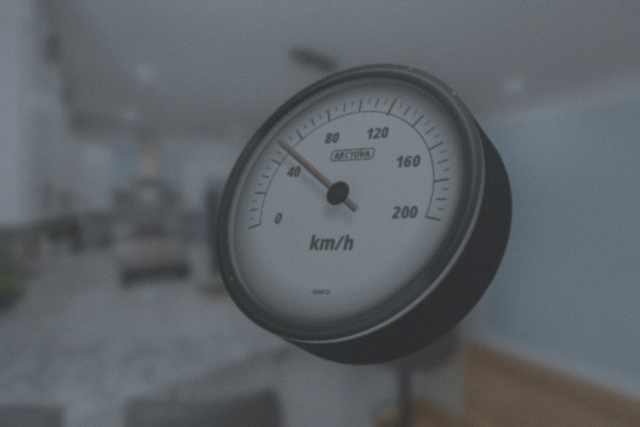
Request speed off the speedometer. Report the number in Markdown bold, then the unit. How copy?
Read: **50** km/h
